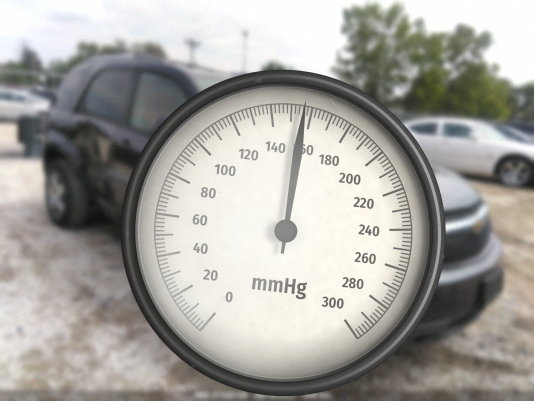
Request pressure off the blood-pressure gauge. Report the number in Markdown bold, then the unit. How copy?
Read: **156** mmHg
